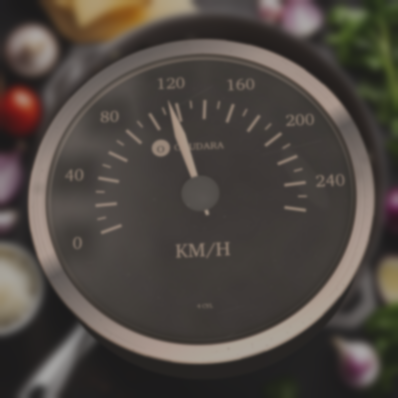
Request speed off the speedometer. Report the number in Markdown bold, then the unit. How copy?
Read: **115** km/h
